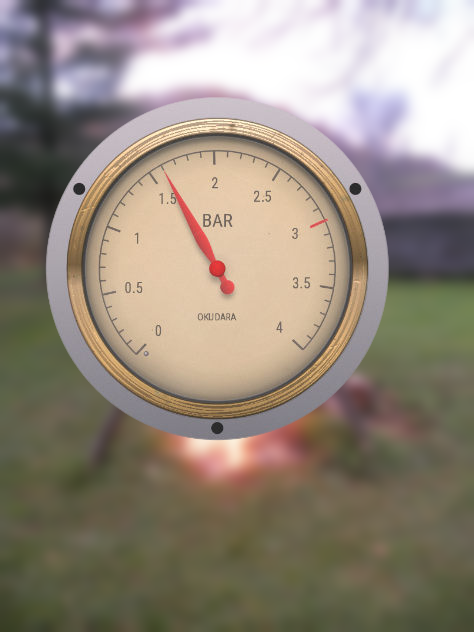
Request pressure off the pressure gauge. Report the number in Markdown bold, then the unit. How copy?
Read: **1.6** bar
